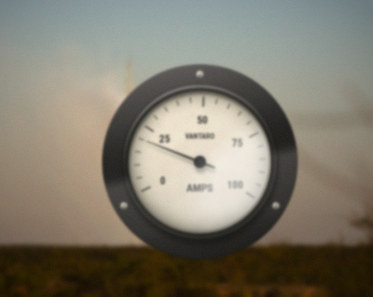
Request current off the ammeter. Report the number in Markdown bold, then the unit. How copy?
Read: **20** A
